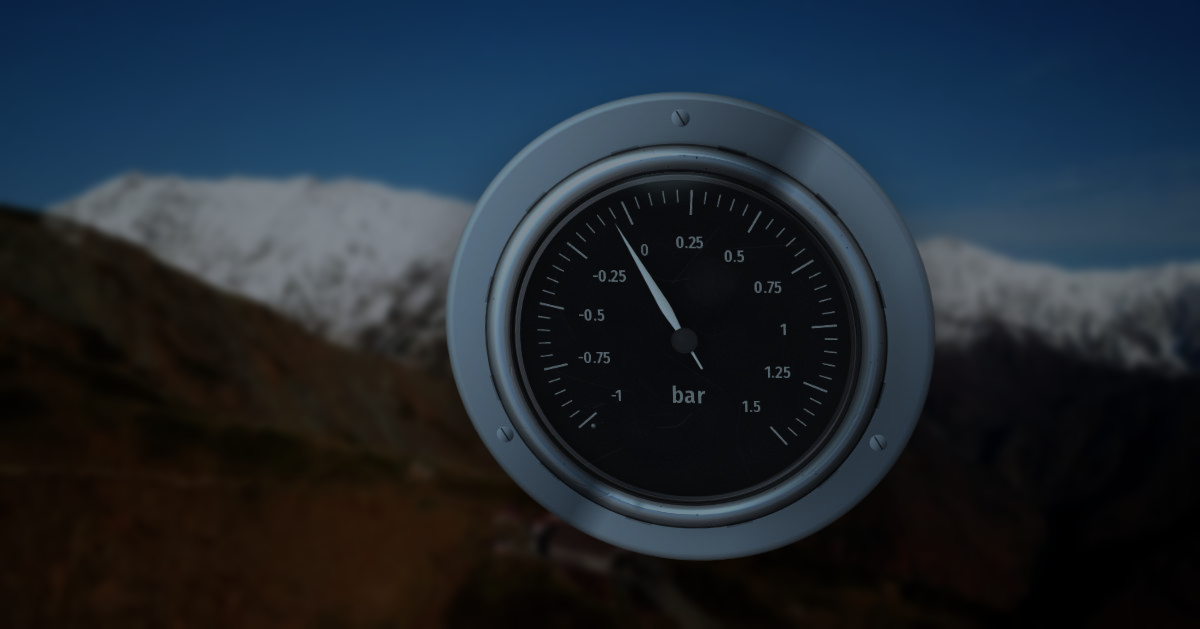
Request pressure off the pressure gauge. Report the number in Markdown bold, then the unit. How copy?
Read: **-0.05** bar
